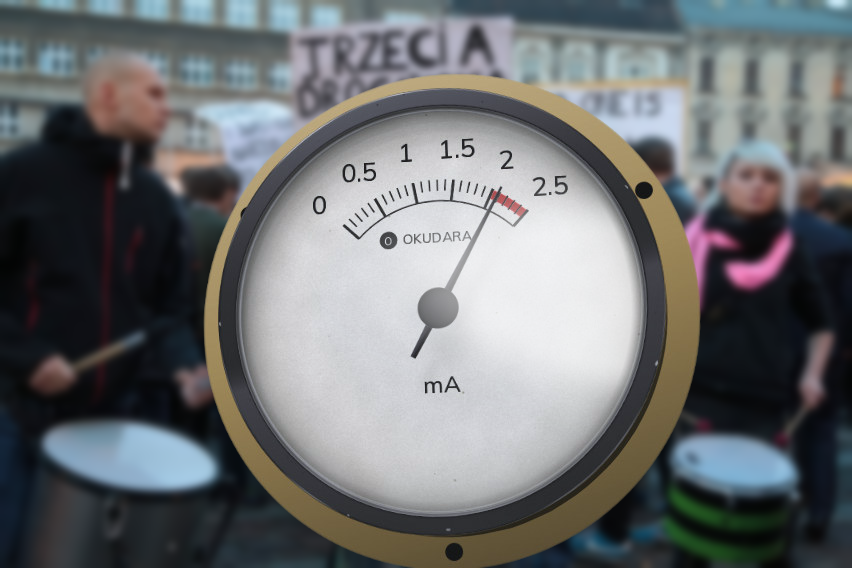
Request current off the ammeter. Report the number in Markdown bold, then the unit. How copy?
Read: **2.1** mA
